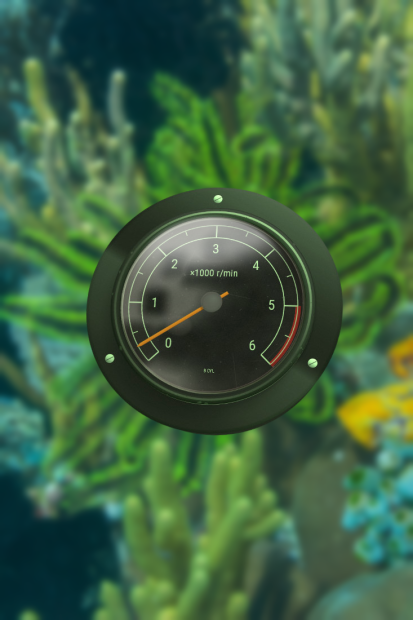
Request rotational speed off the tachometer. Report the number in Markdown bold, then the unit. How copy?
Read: **250** rpm
